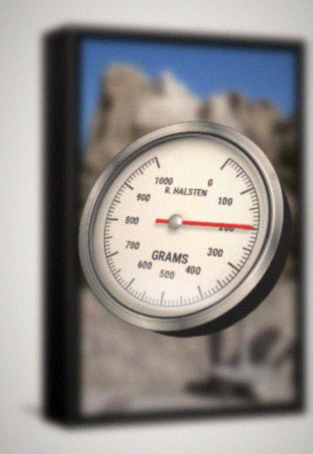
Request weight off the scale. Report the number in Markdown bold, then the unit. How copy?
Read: **200** g
